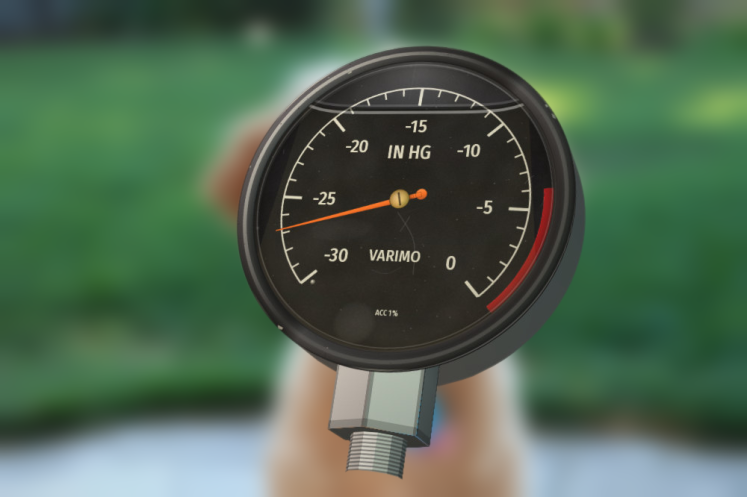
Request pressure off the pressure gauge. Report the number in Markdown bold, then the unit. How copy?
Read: **-27** inHg
